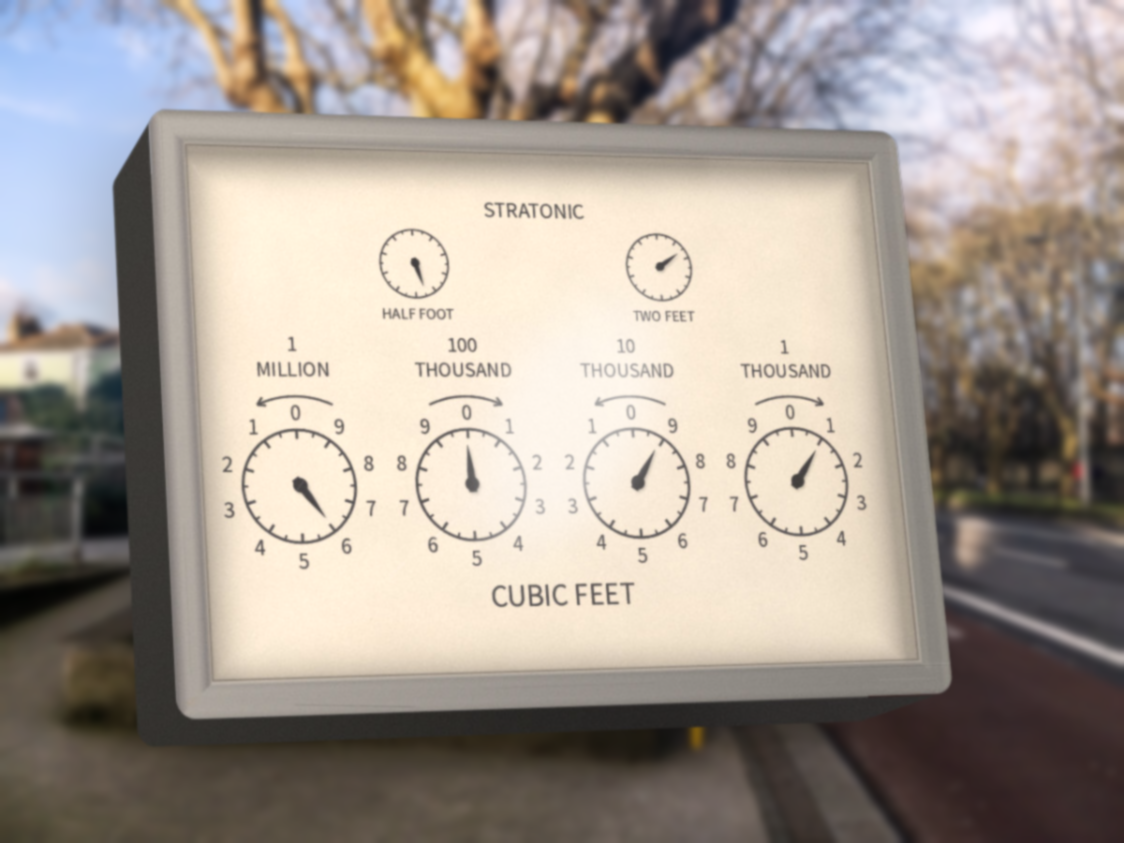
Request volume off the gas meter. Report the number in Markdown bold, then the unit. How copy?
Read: **599100** ft³
